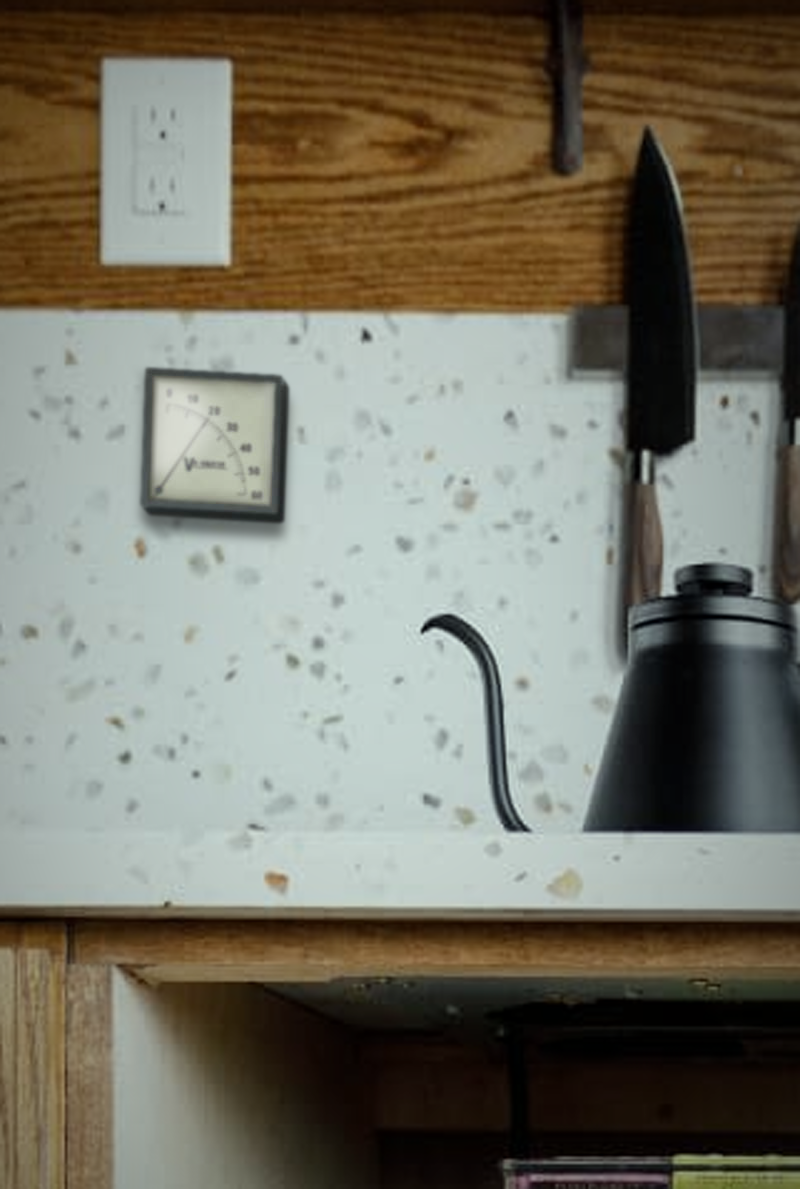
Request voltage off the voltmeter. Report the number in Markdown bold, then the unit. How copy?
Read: **20** V
